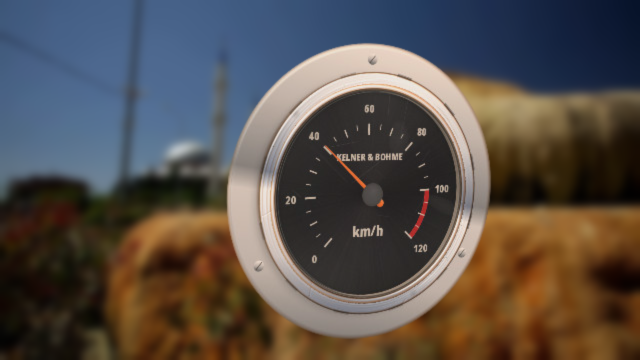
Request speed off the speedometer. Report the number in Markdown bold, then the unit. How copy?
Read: **40** km/h
